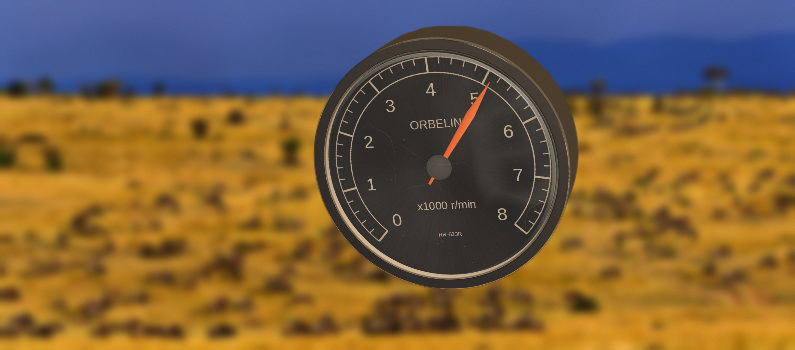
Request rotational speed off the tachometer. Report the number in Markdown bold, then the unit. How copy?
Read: **5100** rpm
